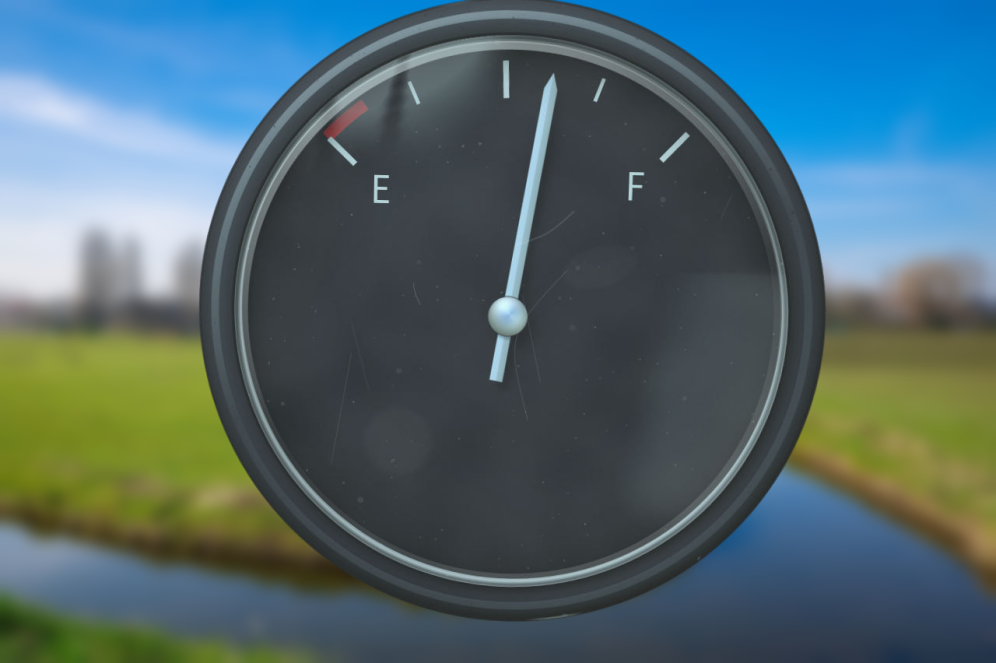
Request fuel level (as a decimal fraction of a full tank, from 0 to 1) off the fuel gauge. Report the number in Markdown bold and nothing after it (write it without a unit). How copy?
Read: **0.625**
